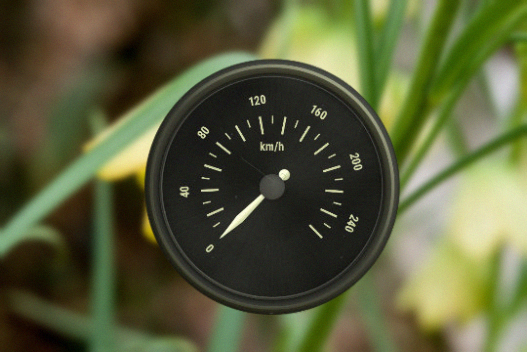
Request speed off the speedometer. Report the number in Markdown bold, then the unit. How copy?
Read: **0** km/h
